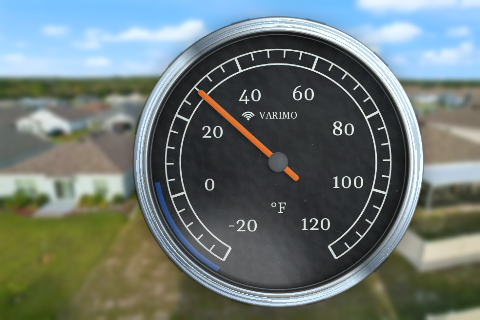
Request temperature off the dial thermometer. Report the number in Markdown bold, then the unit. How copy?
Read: **28** °F
